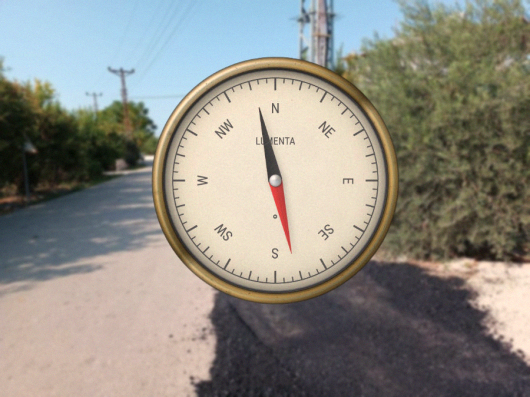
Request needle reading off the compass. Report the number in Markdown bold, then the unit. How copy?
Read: **167.5** °
